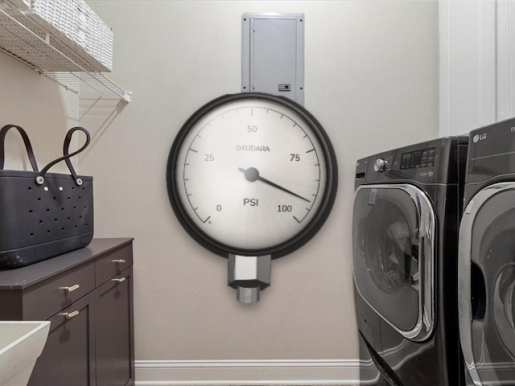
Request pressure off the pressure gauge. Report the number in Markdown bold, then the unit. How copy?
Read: **92.5** psi
